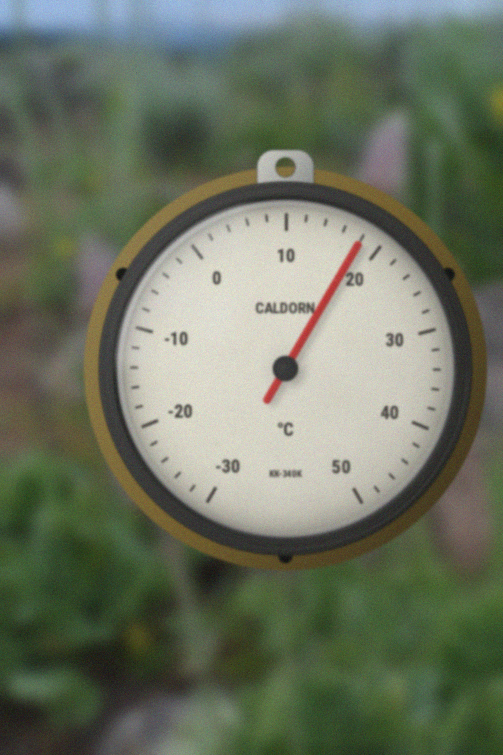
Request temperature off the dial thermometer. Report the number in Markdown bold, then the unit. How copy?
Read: **18** °C
